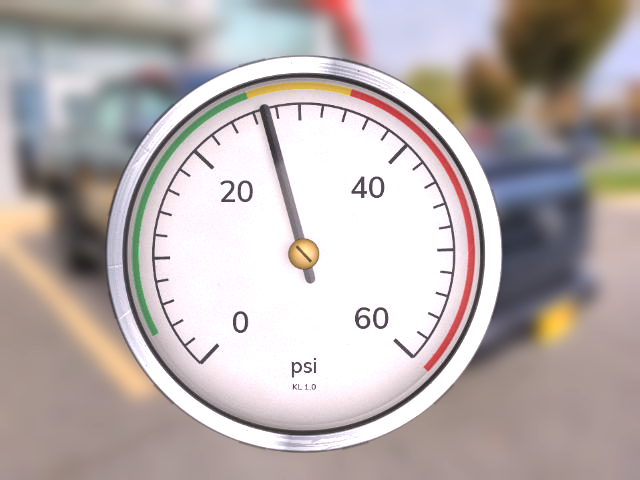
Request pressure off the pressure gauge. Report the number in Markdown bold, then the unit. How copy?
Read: **27** psi
